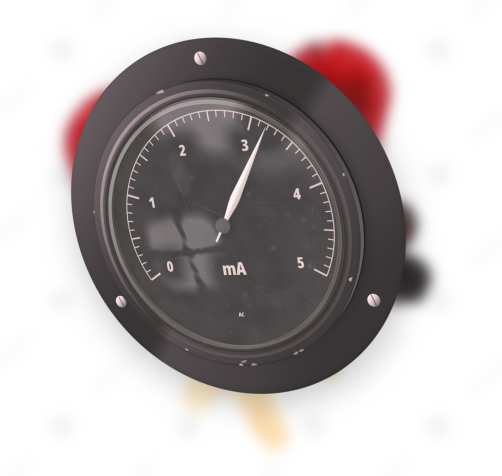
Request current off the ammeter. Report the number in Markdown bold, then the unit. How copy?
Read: **3.2** mA
